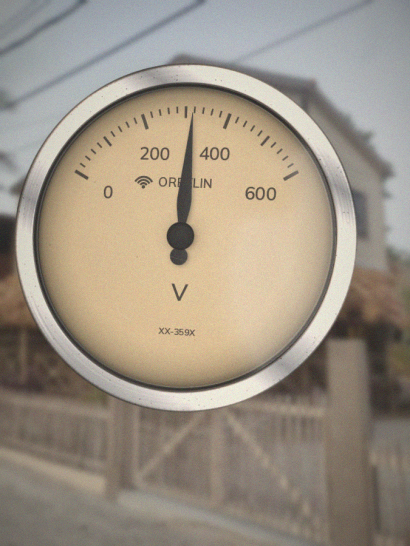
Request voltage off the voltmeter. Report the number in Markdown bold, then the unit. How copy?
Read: **320** V
